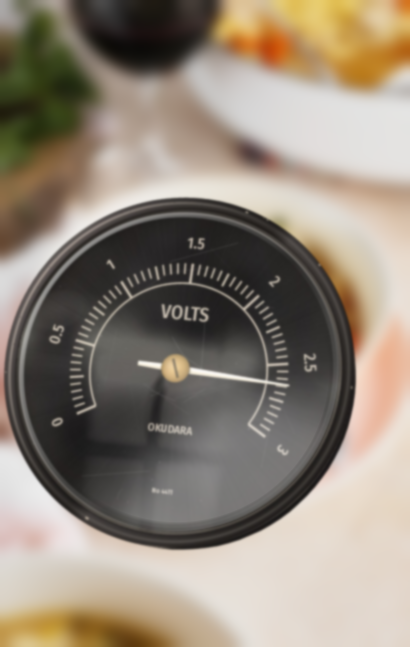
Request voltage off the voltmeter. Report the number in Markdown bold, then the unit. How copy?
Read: **2.65** V
